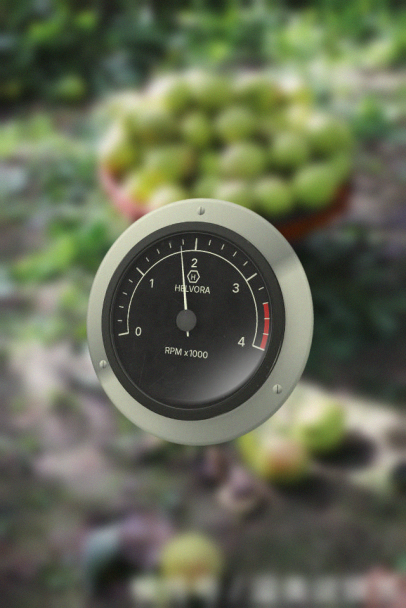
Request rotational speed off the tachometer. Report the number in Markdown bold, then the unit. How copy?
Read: **1800** rpm
